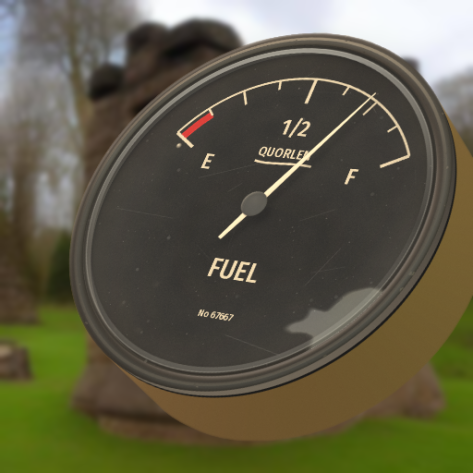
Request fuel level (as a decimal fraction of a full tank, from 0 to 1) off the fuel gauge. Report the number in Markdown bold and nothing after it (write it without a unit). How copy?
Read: **0.75**
